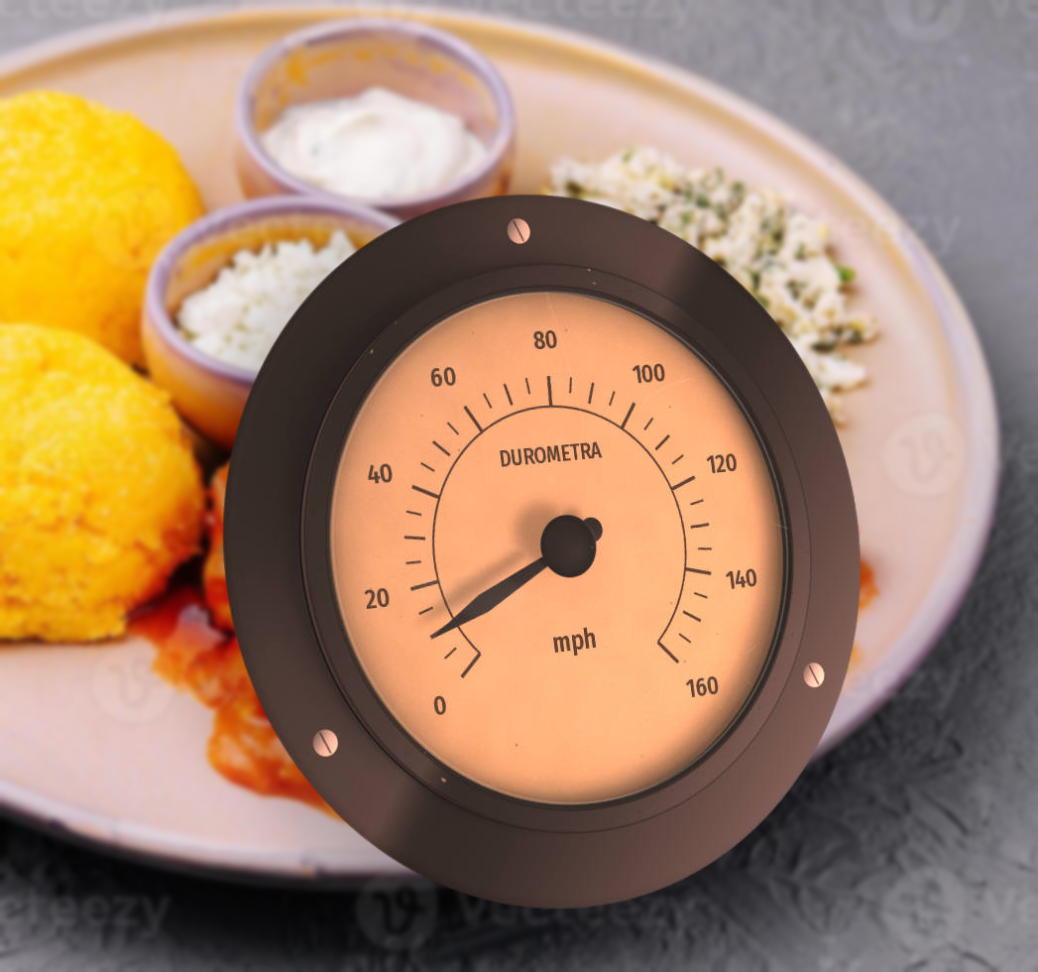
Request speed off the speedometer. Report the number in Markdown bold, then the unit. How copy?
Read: **10** mph
